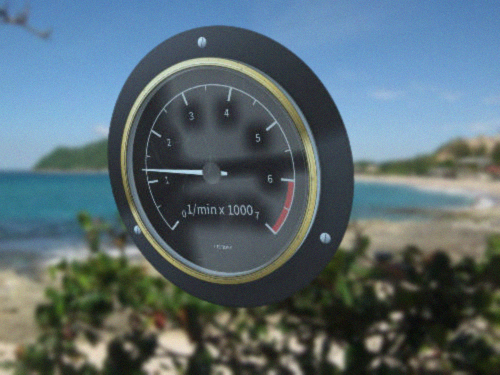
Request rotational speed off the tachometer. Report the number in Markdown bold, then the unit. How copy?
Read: **1250** rpm
